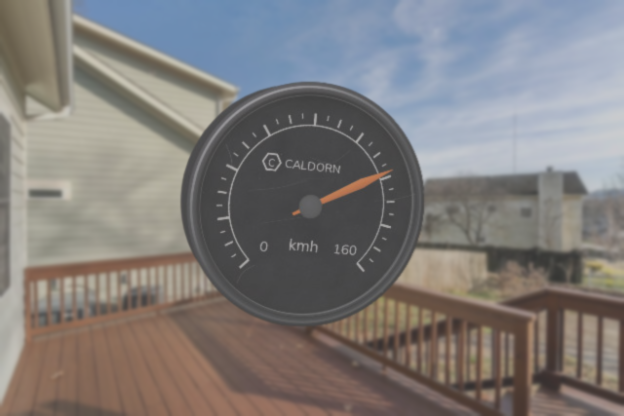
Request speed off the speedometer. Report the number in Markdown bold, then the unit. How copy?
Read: **117.5** km/h
